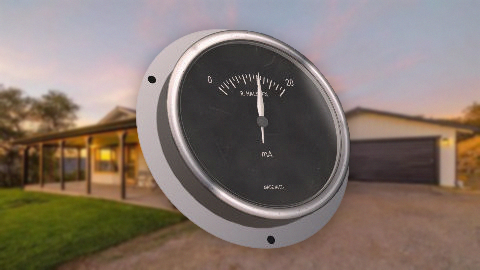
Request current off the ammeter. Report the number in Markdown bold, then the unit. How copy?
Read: **12** mA
